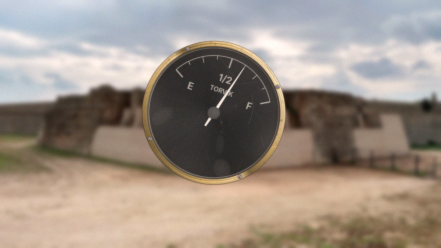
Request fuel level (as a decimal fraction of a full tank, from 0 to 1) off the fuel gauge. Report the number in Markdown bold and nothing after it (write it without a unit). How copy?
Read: **0.625**
